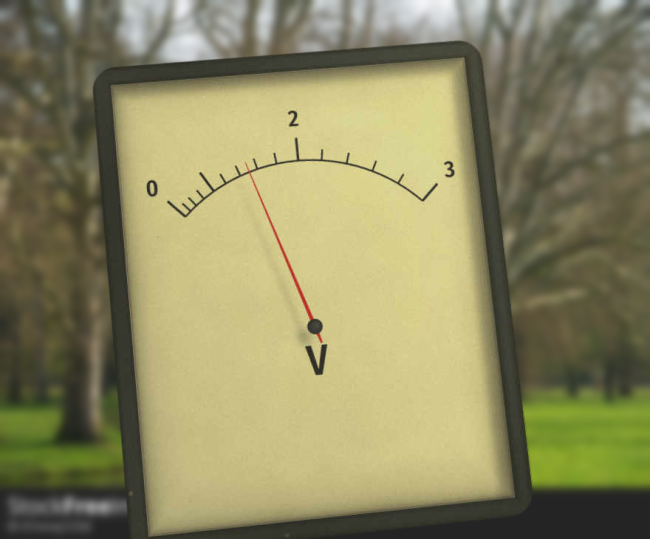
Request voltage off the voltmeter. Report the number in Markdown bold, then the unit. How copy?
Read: **1.5** V
